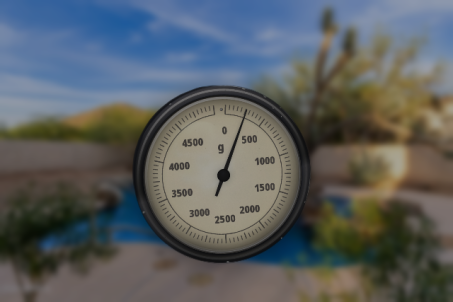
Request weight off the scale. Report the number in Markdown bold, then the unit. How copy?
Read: **250** g
